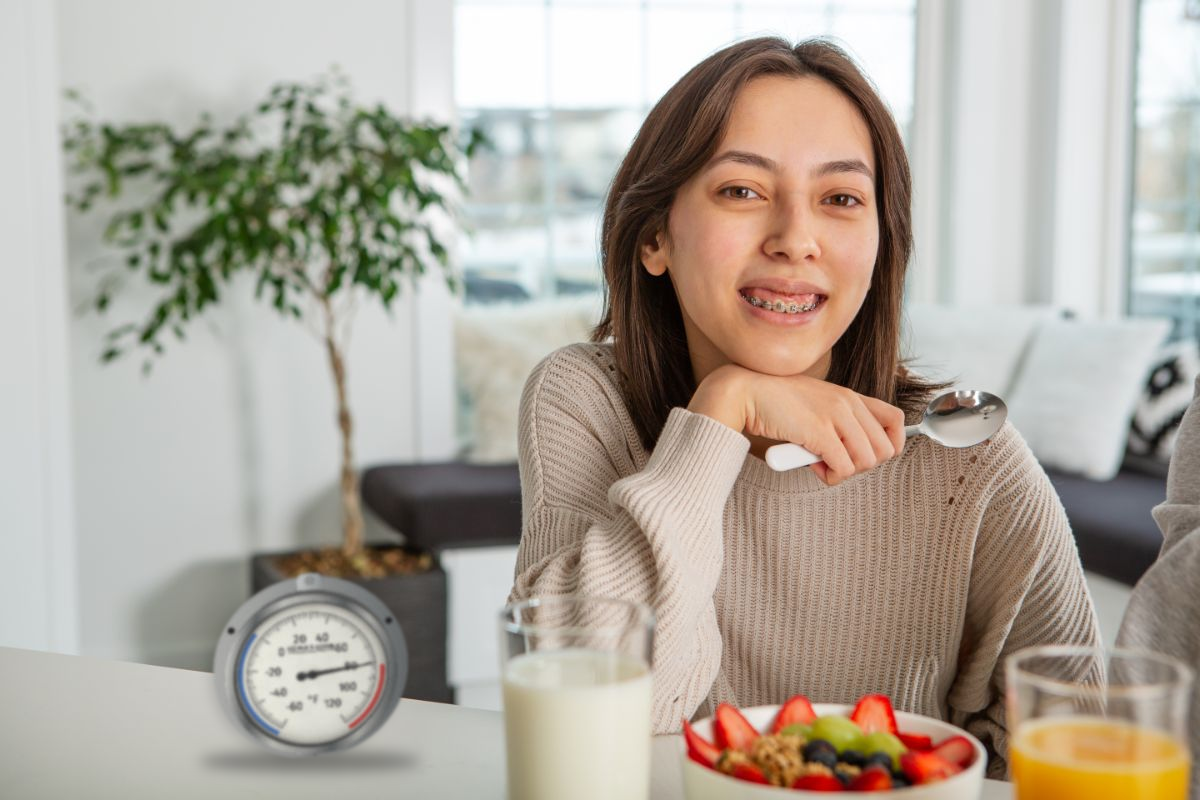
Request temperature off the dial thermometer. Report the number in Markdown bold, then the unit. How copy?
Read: **80** °F
